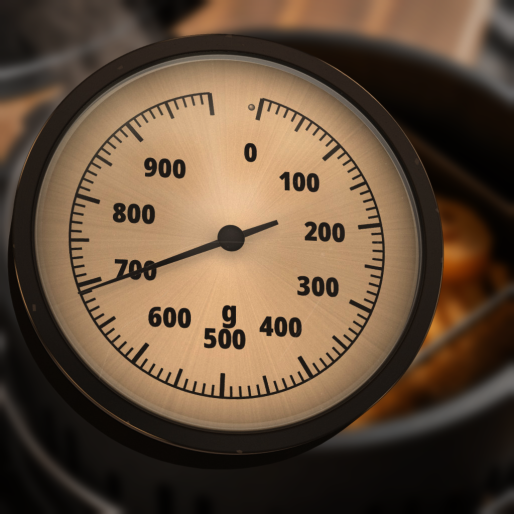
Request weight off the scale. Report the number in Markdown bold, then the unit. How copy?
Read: **690** g
